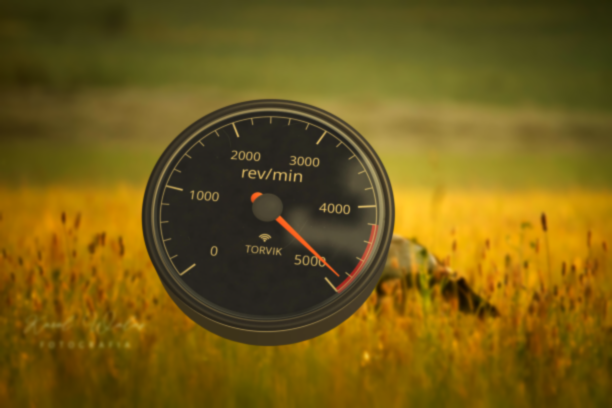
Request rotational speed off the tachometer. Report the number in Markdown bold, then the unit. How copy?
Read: **4900** rpm
